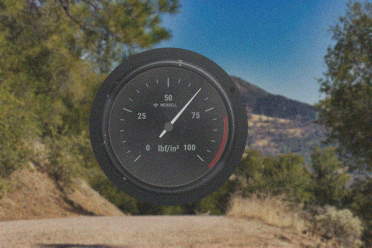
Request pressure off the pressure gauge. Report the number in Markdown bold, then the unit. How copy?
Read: **65** psi
